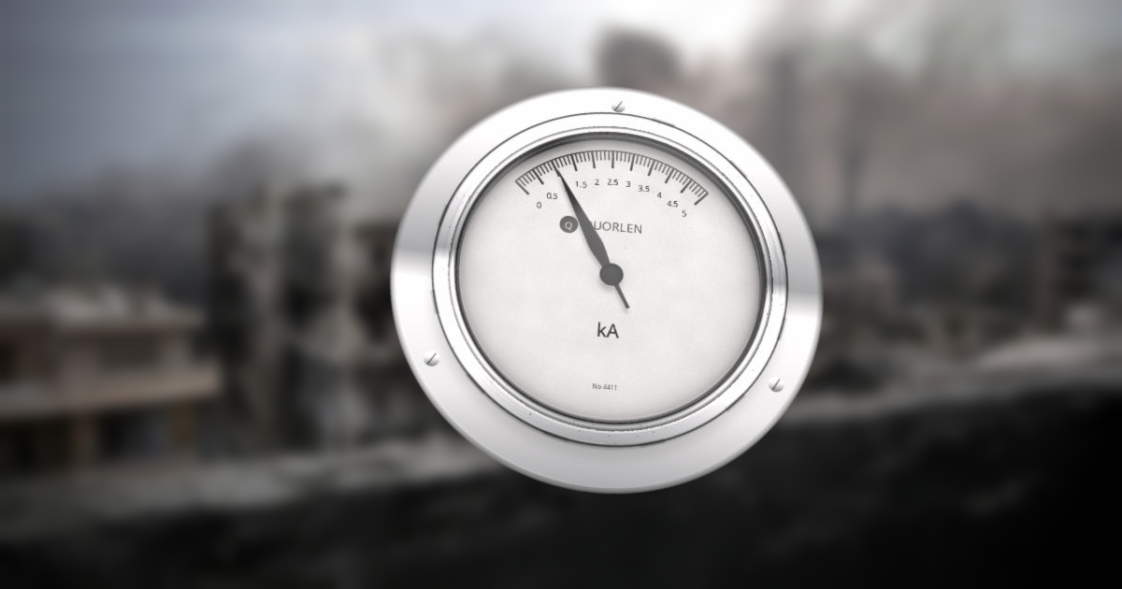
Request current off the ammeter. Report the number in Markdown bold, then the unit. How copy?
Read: **1** kA
